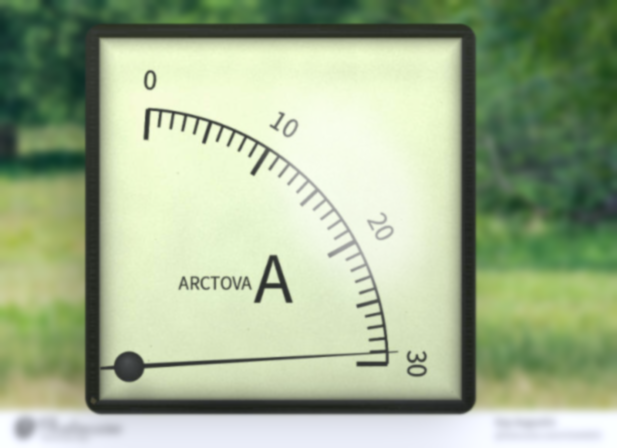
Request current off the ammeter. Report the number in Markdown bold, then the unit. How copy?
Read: **29** A
